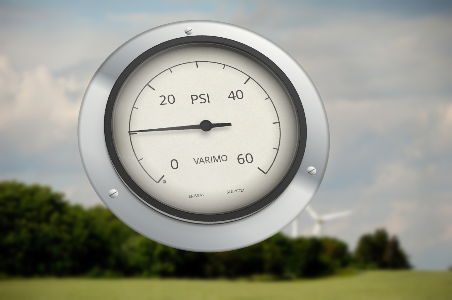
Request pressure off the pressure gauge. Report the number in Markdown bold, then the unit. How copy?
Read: **10** psi
